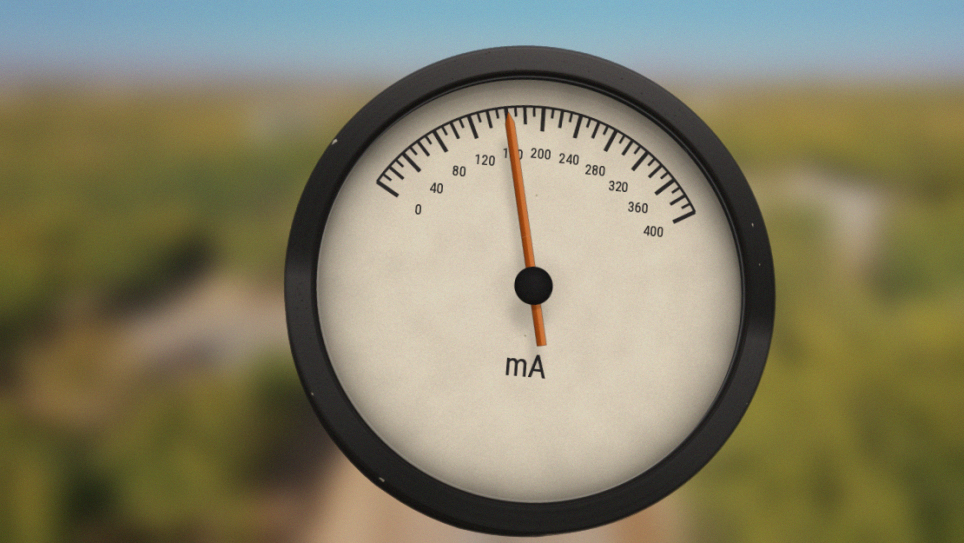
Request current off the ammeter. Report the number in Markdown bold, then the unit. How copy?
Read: **160** mA
